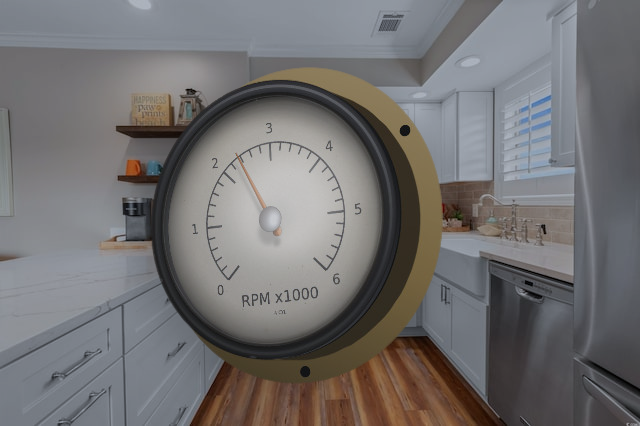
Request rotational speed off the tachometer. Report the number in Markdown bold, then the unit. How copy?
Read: **2400** rpm
